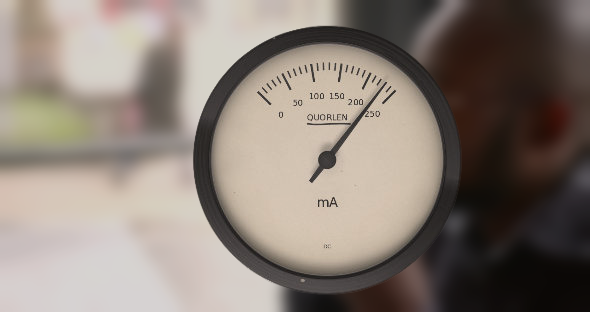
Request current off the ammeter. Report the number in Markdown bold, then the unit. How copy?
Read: **230** mA
